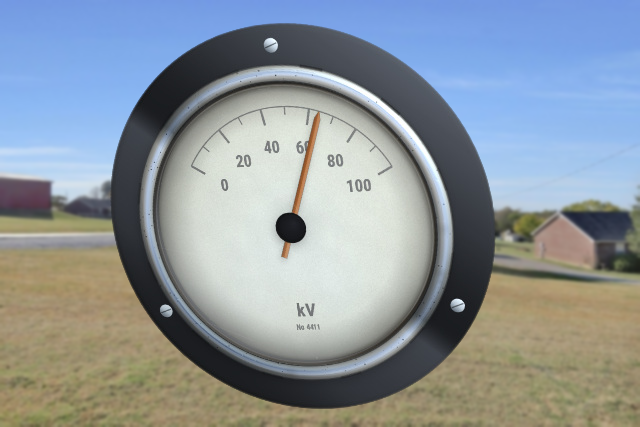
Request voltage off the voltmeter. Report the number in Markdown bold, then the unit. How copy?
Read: **65** kV
